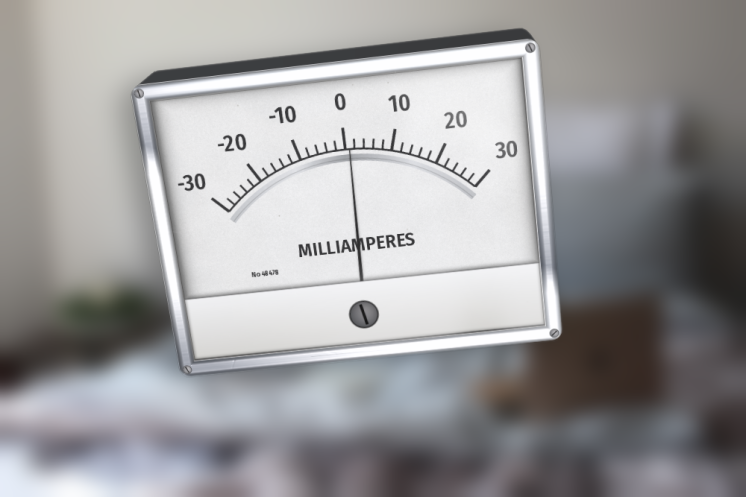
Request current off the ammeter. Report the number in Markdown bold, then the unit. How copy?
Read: **1** mA
